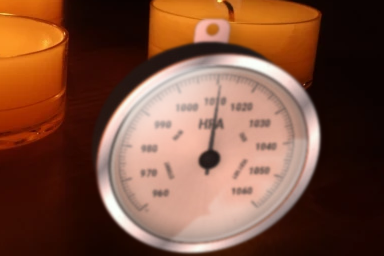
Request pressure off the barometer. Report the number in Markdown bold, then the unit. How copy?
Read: **1010** hPa
